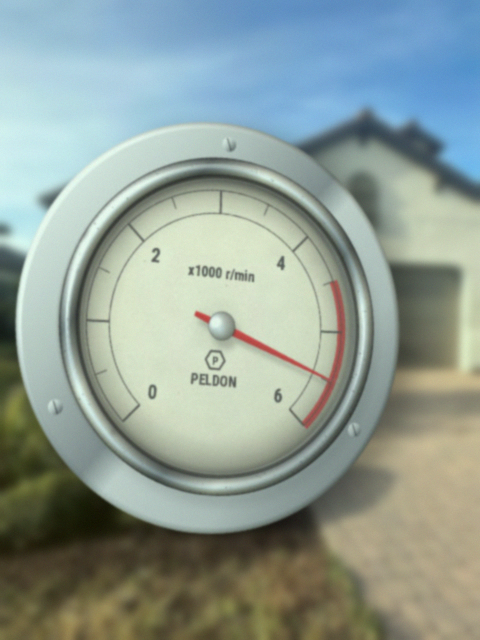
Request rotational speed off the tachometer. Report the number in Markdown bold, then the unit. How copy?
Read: **5500** rpm
